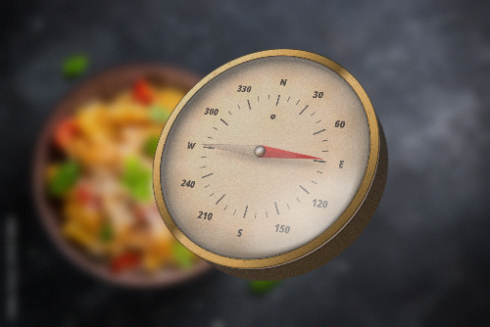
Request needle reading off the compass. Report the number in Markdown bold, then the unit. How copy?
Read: **90** °
